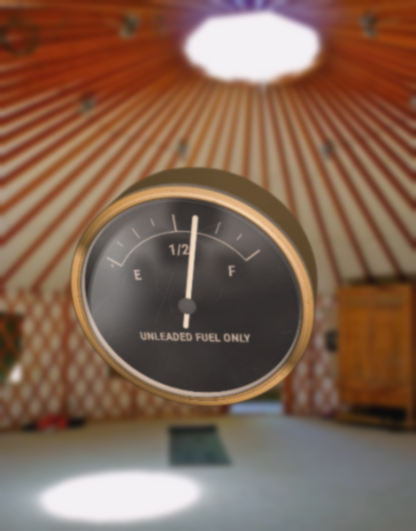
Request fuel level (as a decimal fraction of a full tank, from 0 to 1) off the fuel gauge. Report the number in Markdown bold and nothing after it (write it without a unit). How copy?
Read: **0.625**
